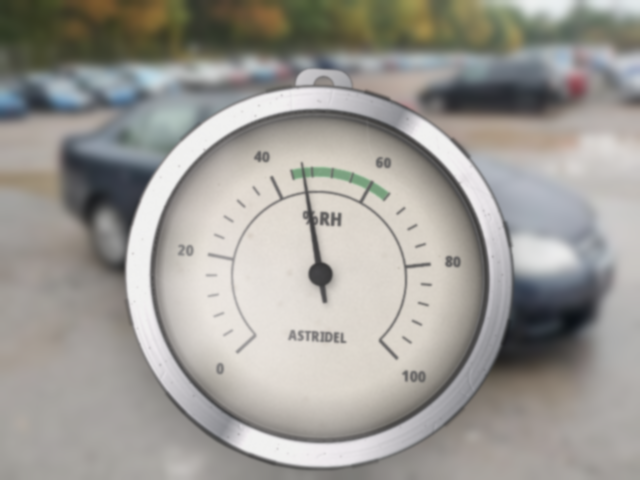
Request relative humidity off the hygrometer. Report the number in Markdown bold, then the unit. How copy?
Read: **46** %
